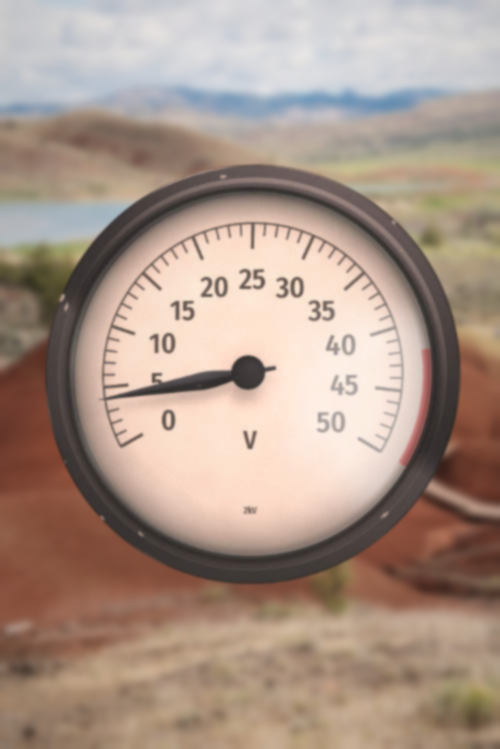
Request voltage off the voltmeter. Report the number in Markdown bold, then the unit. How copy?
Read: **4** V
